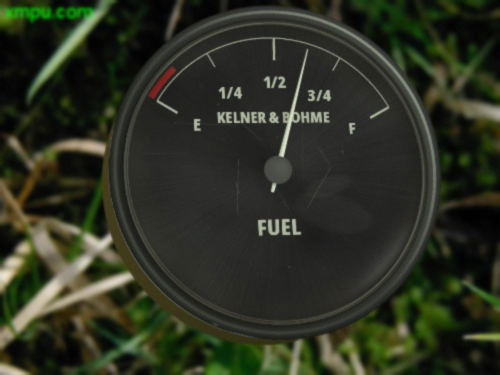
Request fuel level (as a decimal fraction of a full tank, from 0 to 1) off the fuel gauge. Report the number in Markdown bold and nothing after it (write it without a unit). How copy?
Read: **0.625**
